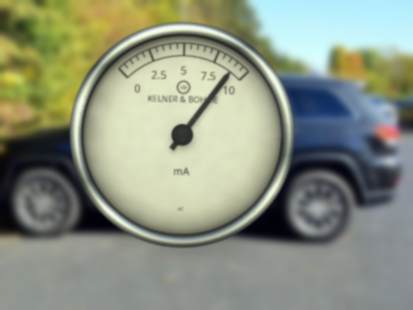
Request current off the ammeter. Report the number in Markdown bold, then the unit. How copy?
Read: **9** mA
